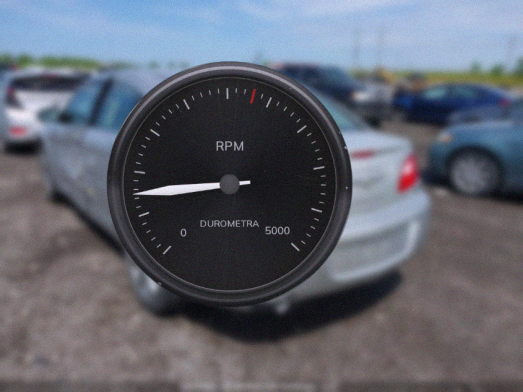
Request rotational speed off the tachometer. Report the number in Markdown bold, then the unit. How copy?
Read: **750** rpm
